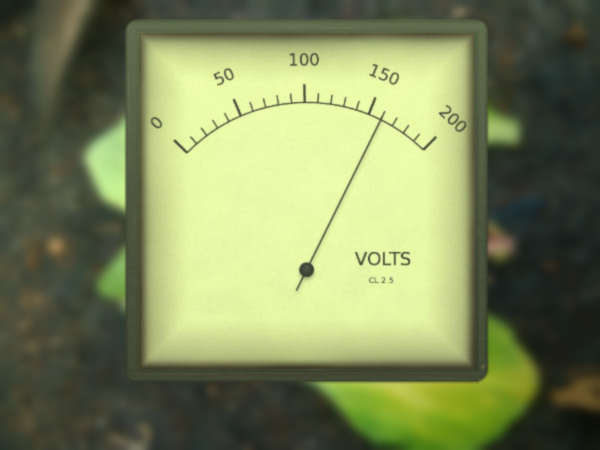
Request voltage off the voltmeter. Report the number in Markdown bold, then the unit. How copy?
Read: **160** V
